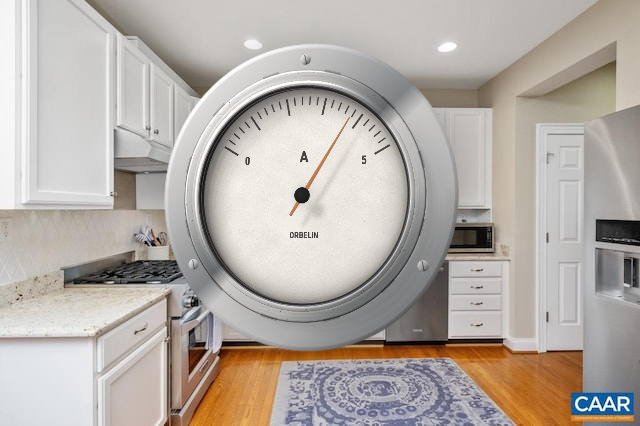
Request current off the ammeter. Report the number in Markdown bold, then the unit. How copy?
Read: **3.8** A
